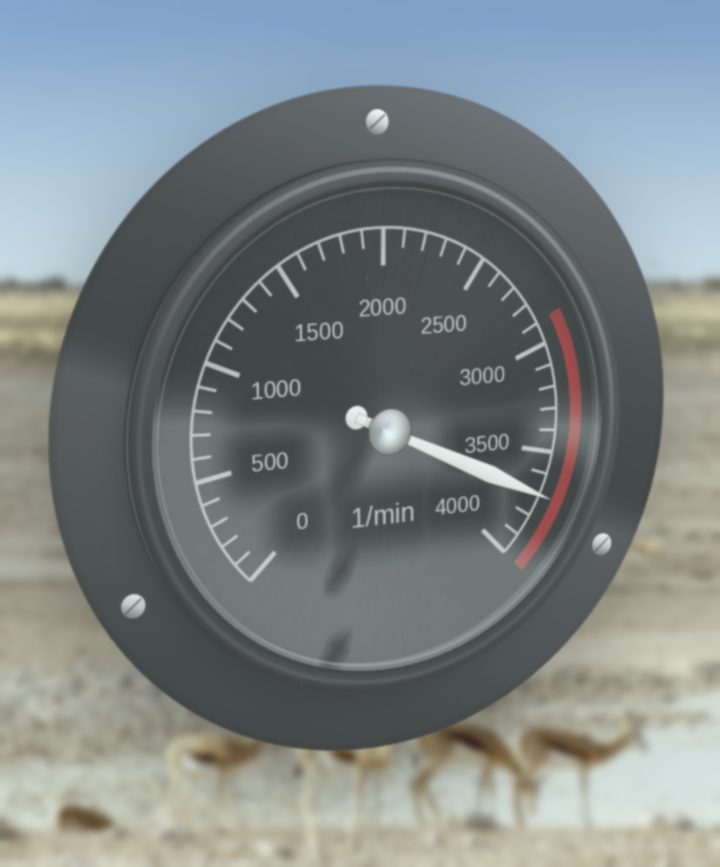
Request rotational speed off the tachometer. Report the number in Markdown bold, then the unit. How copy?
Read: **3700** rpm
